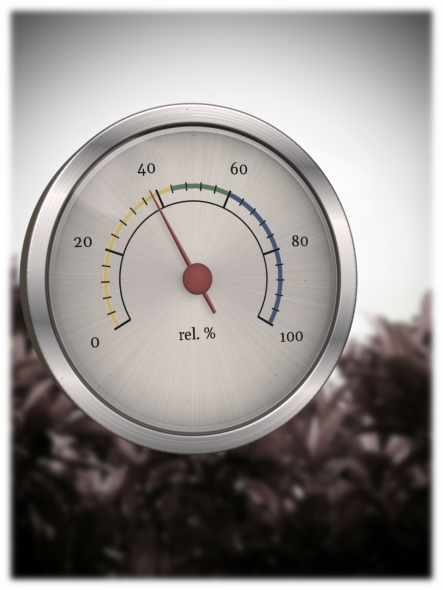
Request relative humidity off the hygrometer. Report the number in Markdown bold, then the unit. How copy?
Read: **38** %
